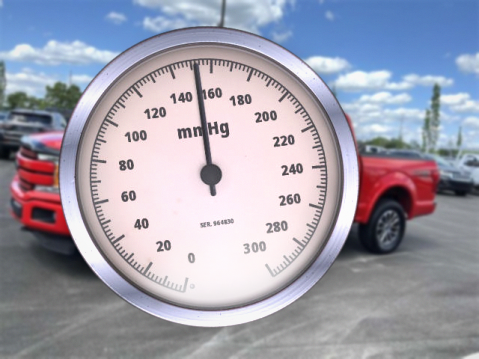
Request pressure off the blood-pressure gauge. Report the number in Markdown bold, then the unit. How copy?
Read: **152** mmHg
